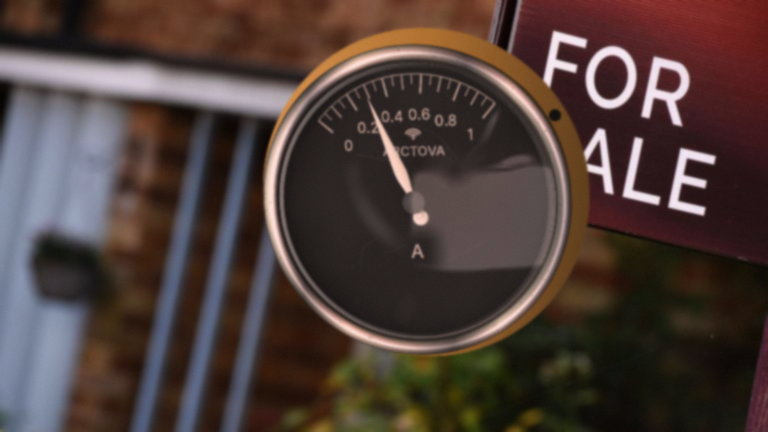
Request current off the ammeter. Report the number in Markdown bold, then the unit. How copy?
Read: **0.3** A
